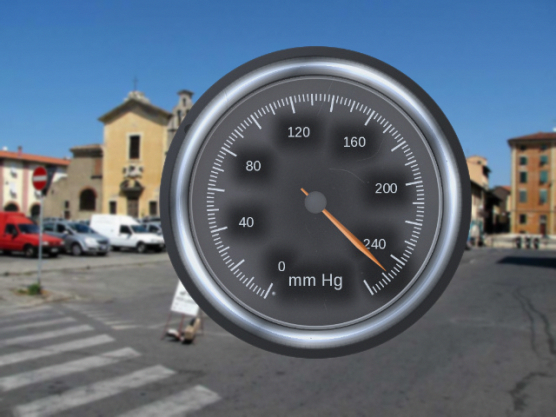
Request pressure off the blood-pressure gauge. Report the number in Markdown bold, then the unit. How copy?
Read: **248** mmHg
